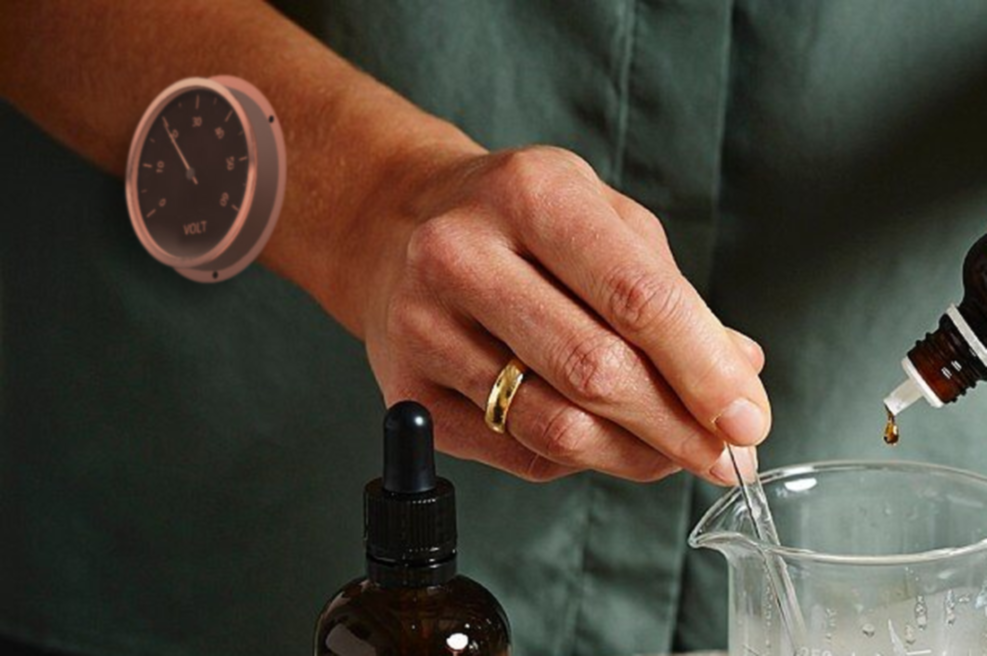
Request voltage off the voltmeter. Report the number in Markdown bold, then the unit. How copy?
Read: **20** V
